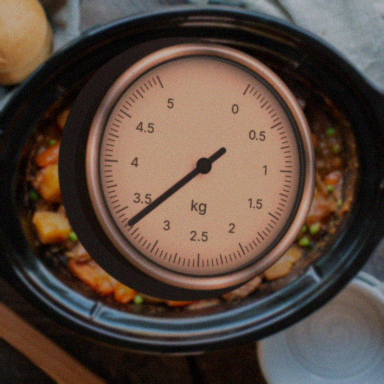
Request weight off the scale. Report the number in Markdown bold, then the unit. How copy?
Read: **3.35** kg
